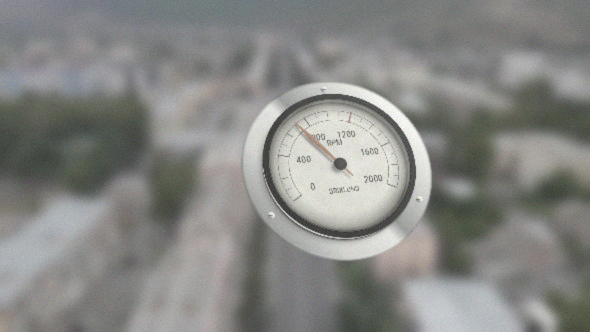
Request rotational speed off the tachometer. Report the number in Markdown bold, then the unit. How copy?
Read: **700** rpm
